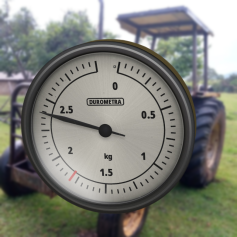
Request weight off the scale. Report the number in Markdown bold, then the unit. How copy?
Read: **2.4** kg
